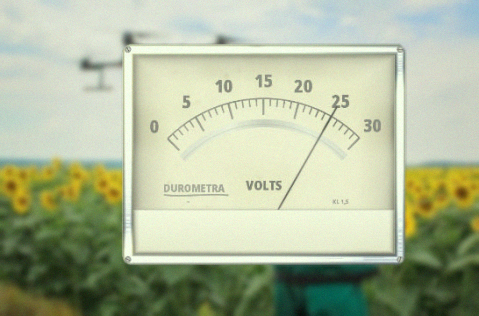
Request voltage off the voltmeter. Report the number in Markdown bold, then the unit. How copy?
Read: **25** V
